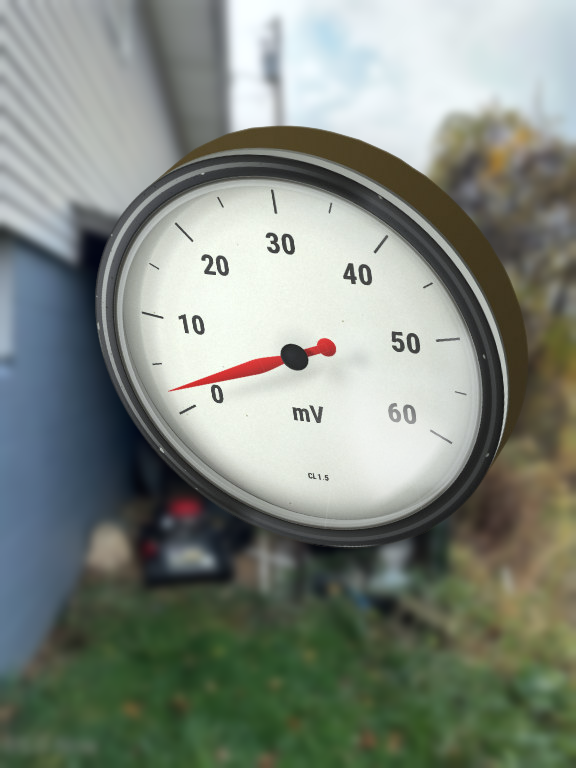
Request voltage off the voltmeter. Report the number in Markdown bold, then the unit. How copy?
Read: **2.5** mV
